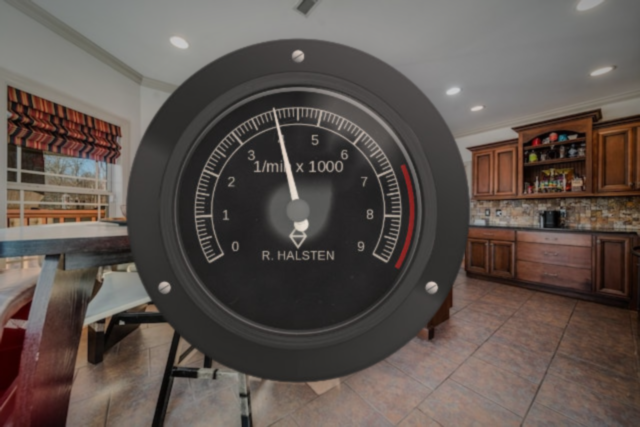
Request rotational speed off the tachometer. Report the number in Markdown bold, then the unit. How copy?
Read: **4000** rpm
